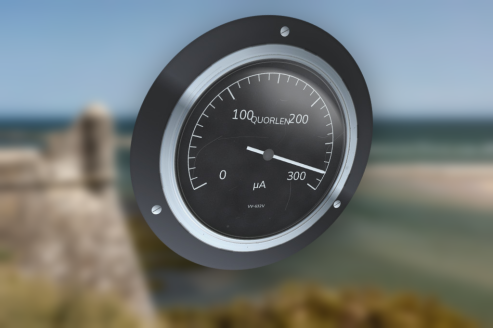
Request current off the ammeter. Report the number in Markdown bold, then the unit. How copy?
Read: **280** µA
